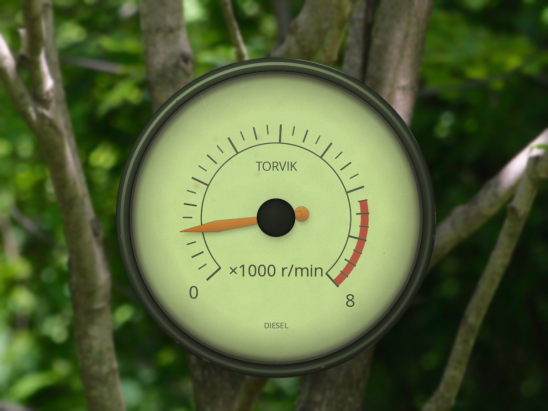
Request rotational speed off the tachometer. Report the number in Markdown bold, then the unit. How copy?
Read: **1000** rpm
